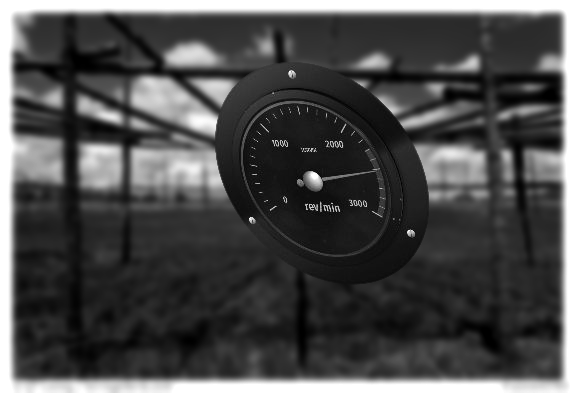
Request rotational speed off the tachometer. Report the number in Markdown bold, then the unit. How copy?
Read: **2500** rpm
